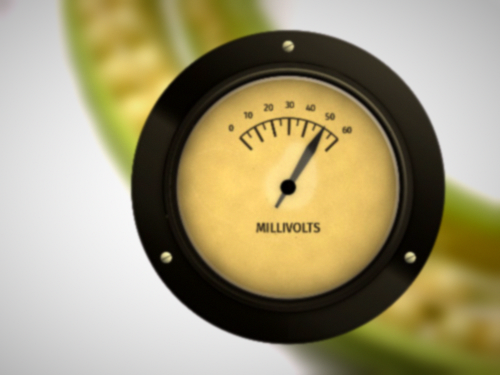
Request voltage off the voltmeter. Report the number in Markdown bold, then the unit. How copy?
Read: **50** mV
